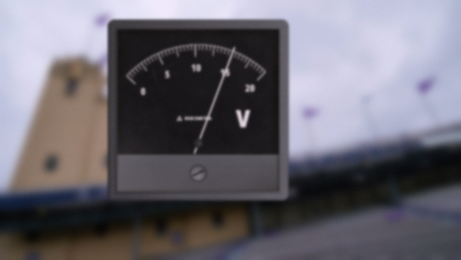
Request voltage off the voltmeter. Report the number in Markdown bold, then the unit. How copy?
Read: **15** V
